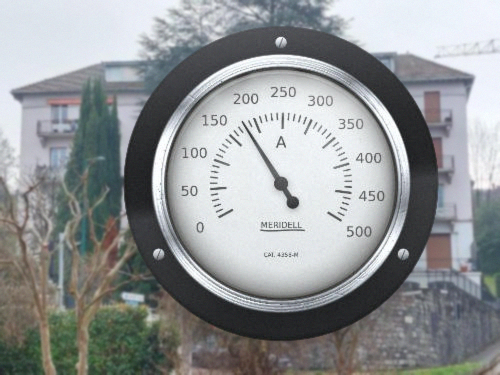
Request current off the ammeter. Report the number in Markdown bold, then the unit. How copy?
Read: **180** A
